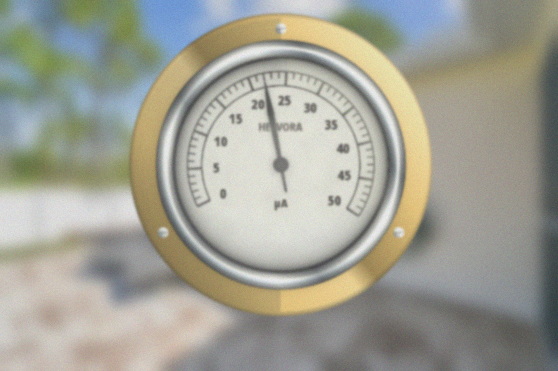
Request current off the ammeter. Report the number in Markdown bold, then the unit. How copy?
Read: **22** µA
